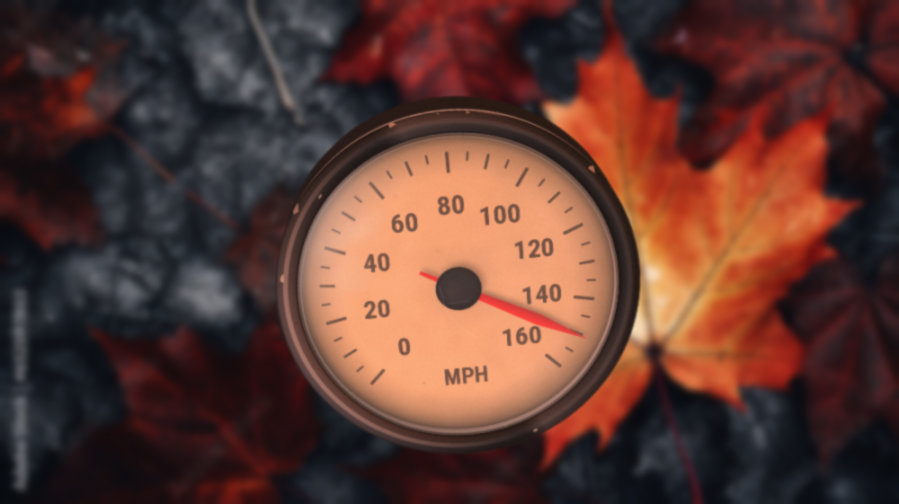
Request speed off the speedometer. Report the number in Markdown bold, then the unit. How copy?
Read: **150** mph
